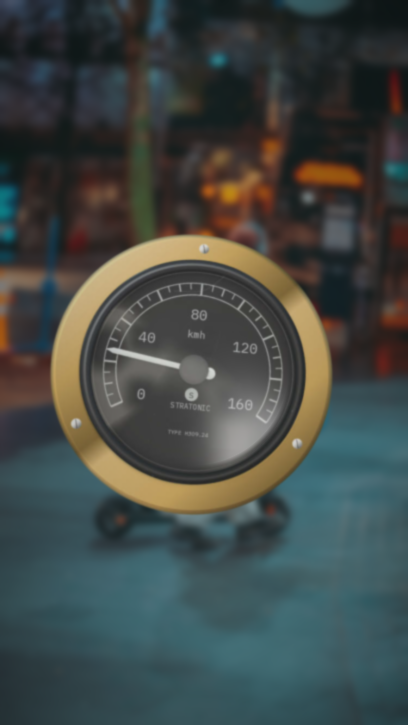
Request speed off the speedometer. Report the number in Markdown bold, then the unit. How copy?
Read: **25** km/h
